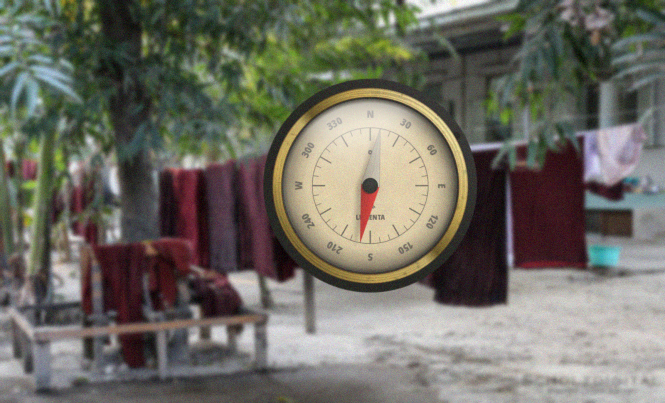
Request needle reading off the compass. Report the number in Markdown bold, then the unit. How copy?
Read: **190** °
